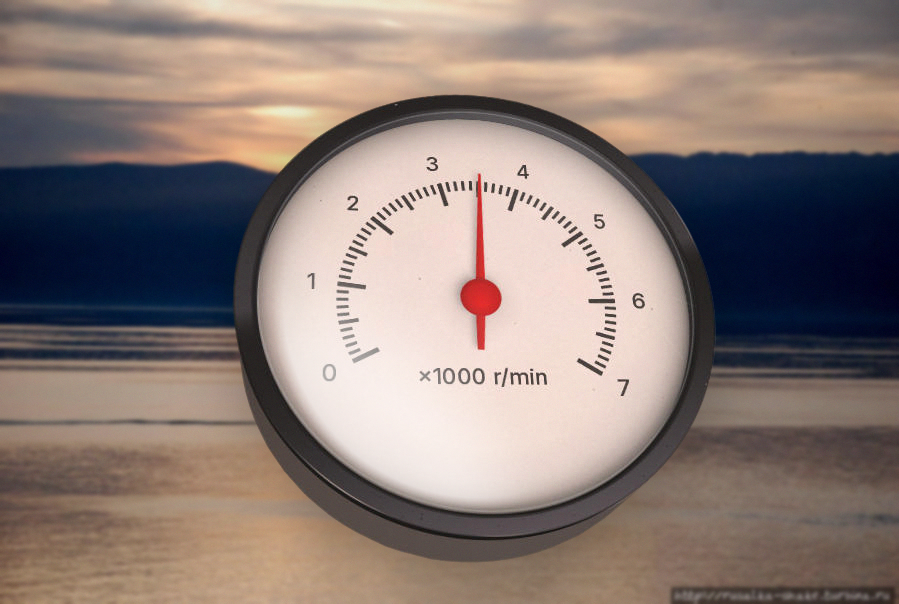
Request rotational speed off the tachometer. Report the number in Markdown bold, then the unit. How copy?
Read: **3500** rpm
